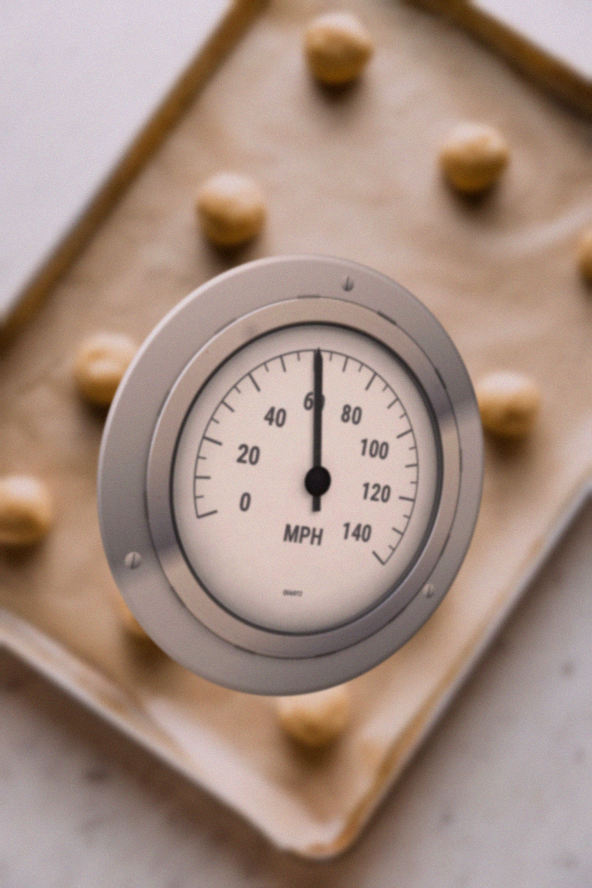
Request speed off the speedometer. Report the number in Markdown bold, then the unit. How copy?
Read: **60** mph
